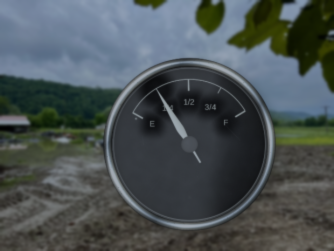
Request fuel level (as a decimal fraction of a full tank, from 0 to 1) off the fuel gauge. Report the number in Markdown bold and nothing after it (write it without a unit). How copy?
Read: **0.25**
